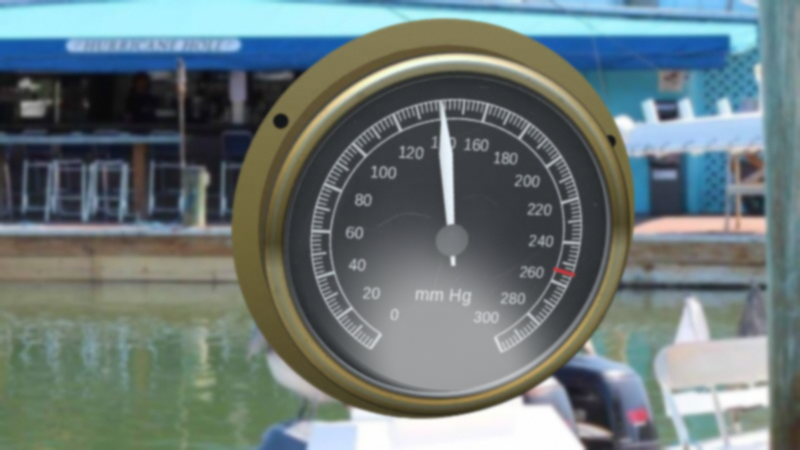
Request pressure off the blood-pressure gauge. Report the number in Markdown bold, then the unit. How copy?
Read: **140** mmHg
